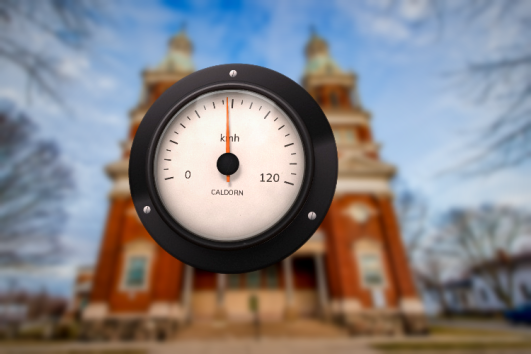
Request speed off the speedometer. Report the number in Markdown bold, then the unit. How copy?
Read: **57.5** km/h
